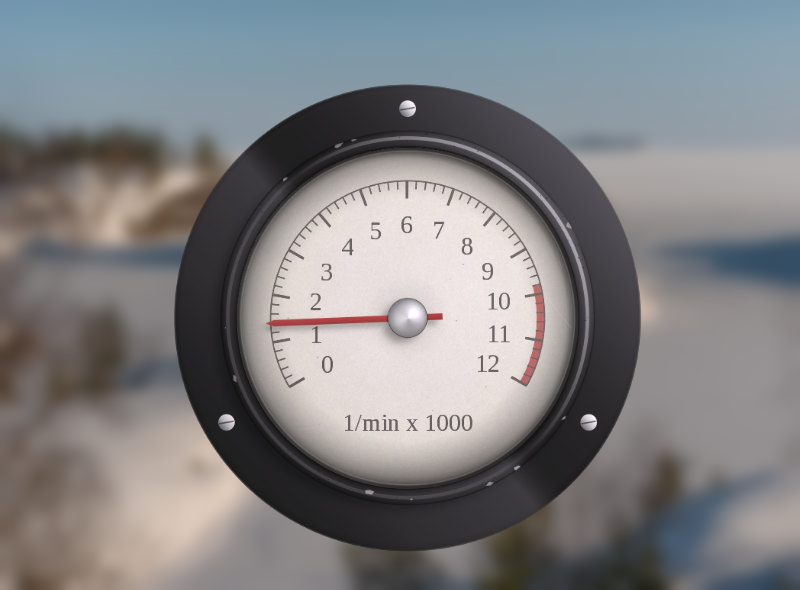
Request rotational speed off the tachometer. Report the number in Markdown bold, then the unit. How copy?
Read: **1400** rpm
